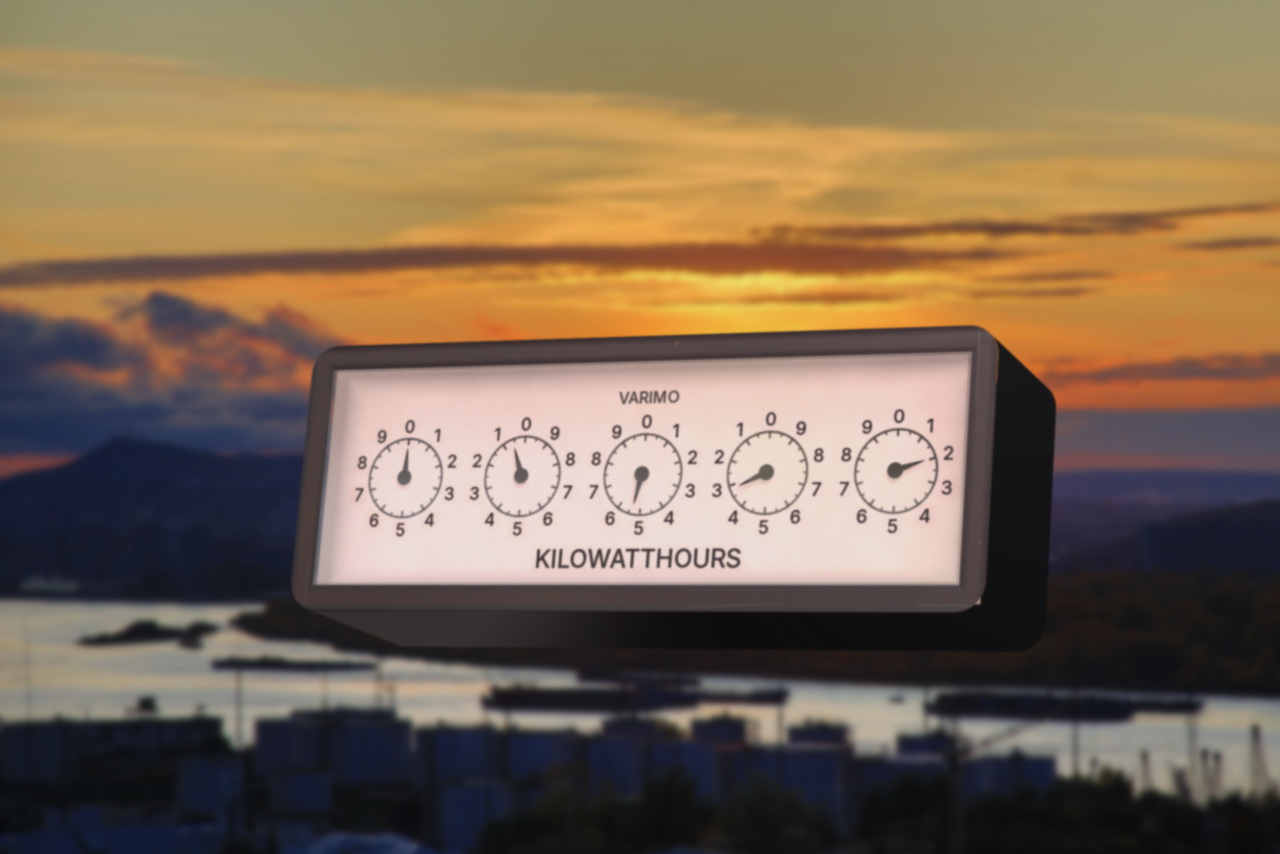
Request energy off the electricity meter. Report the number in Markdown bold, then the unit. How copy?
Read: **532** kWh
